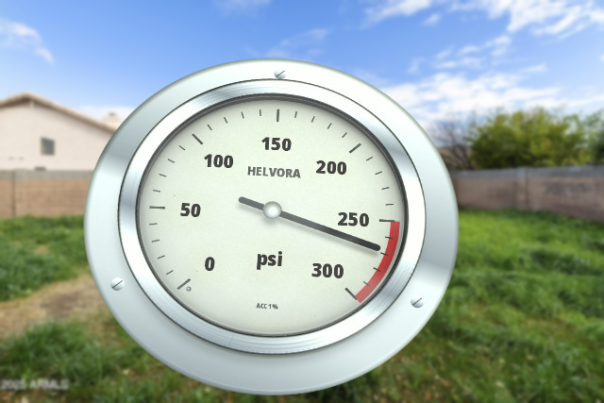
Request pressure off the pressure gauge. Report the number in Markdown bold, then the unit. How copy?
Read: **270** psi
